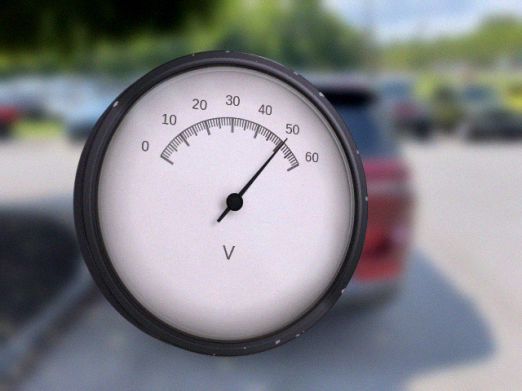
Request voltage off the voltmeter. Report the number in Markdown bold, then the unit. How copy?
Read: **50** V
